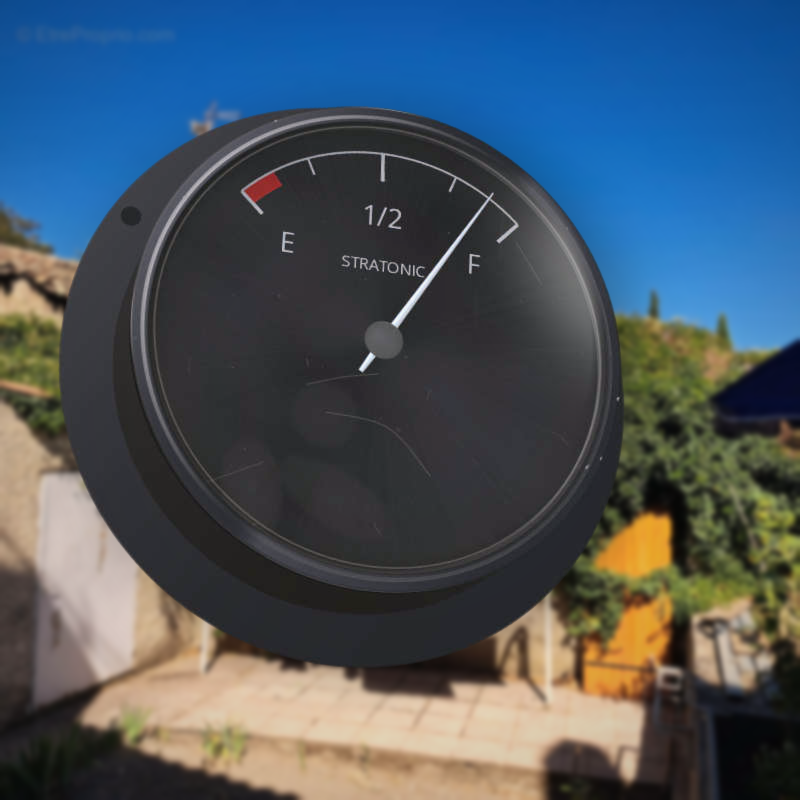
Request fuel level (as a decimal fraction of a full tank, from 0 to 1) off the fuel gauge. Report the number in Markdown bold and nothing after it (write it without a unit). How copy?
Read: **0.875**
